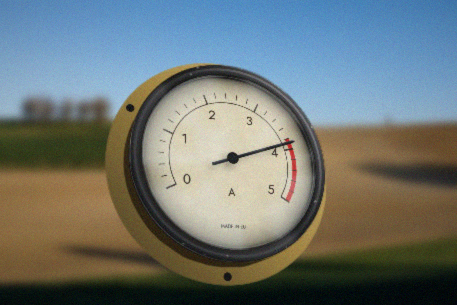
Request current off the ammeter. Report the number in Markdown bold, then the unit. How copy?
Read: **3.9** A
